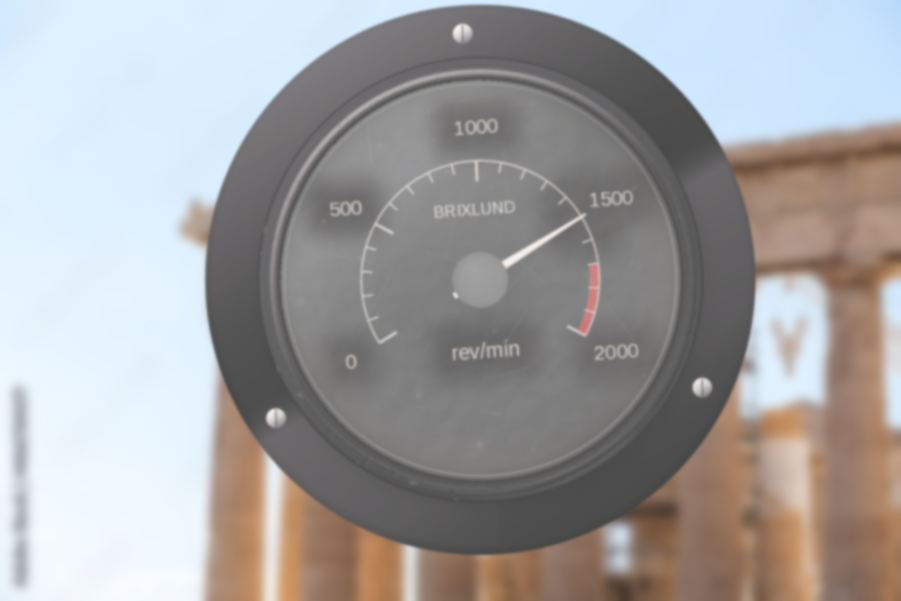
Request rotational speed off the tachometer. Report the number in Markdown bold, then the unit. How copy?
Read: **1500** rpm
